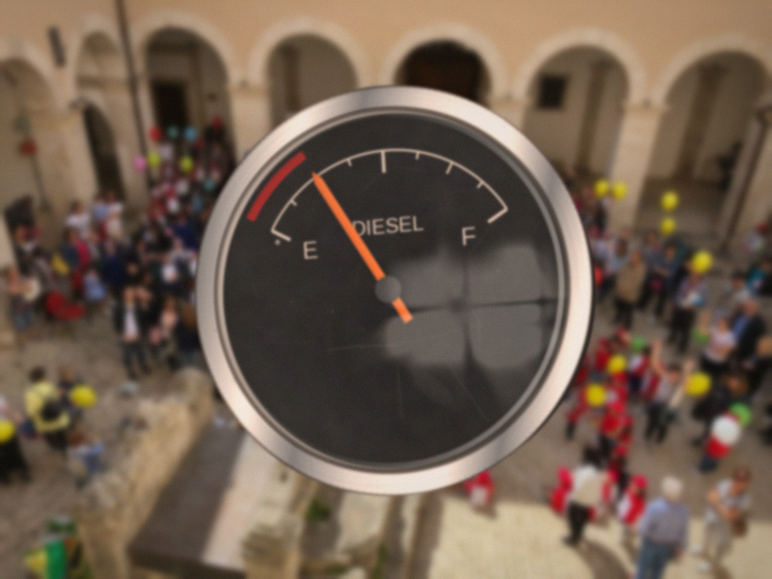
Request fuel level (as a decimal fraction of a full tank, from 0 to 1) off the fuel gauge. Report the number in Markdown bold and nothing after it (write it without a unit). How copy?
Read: **0.25**
